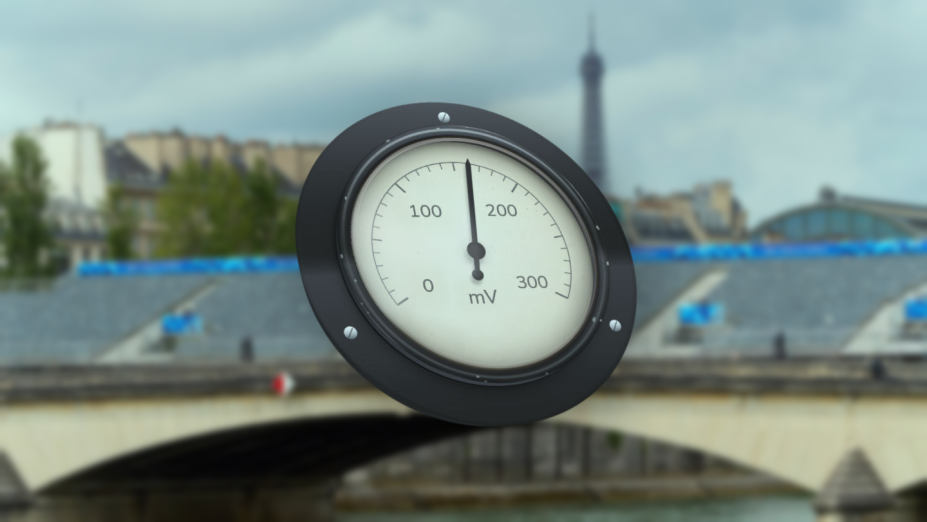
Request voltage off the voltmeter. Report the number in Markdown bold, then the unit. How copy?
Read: **160** mV
